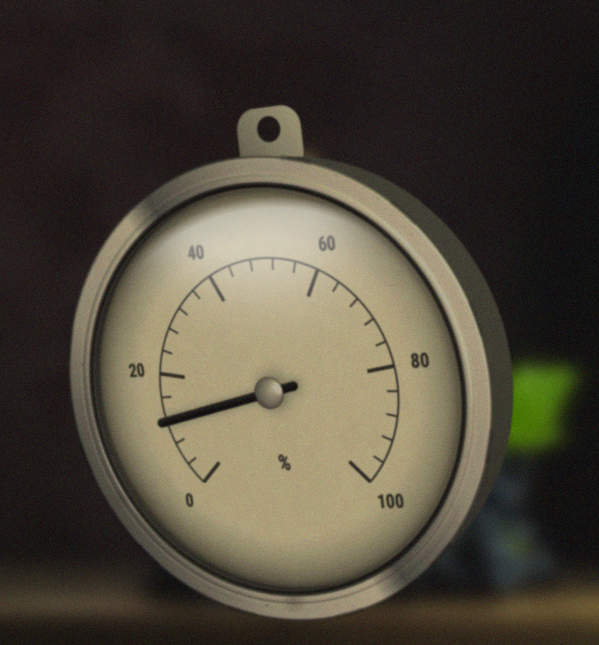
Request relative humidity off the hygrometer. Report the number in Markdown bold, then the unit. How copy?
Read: **12** %
